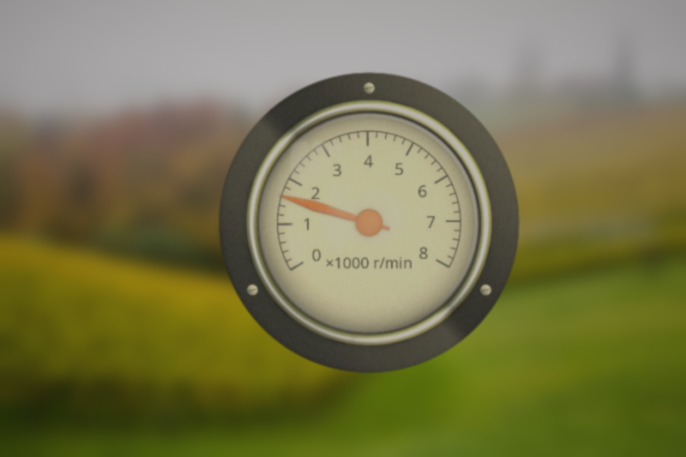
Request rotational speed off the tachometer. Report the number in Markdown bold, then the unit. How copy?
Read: **1600** rpm
